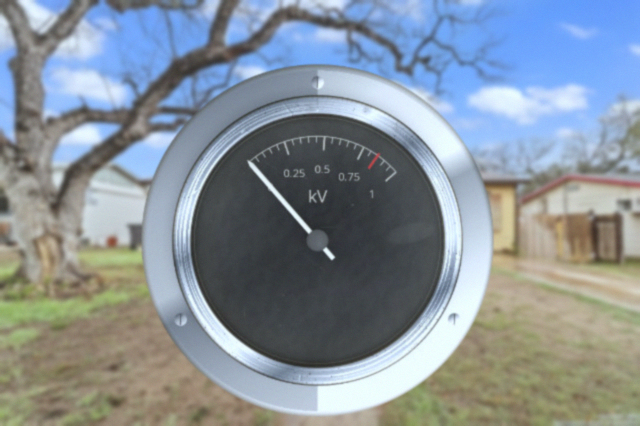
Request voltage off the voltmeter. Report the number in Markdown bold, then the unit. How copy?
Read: **0** kV
